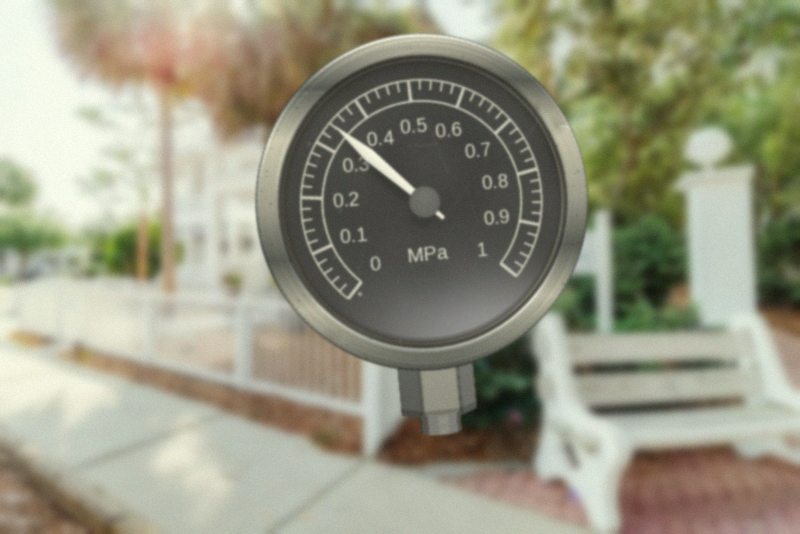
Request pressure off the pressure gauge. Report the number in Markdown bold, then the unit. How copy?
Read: **0.34** MPa
